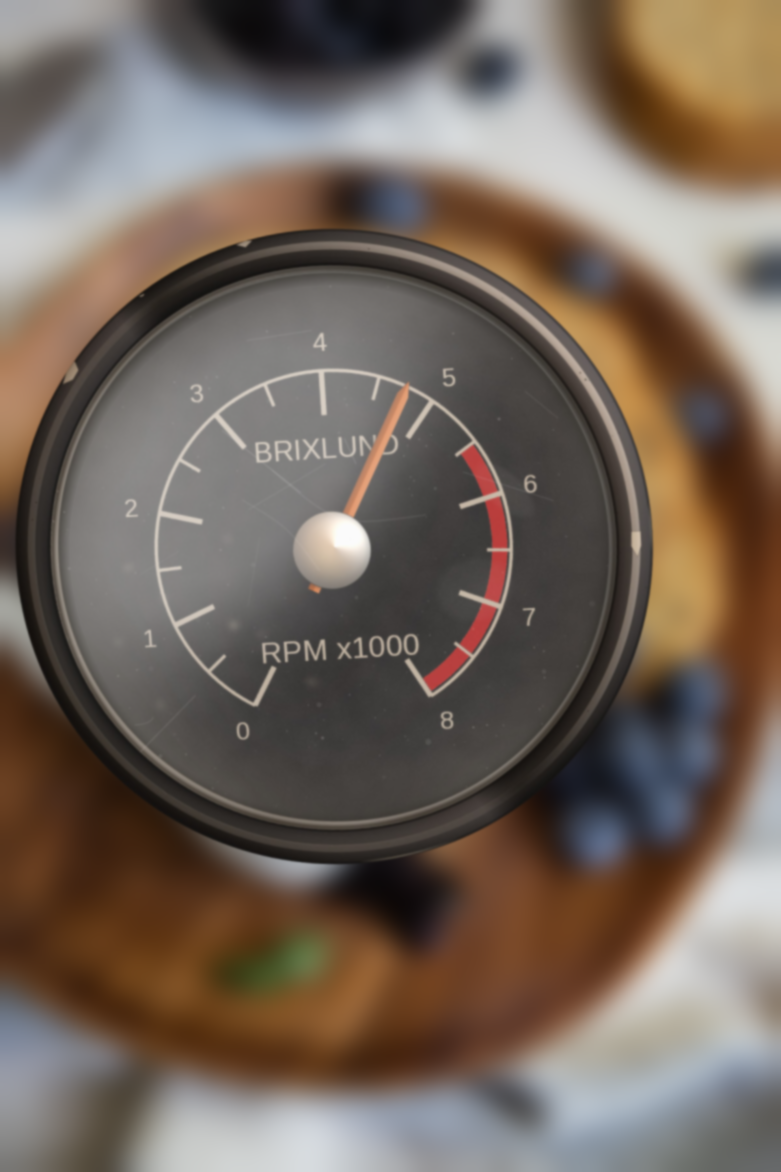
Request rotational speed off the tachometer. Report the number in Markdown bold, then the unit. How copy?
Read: **4750** rpm
